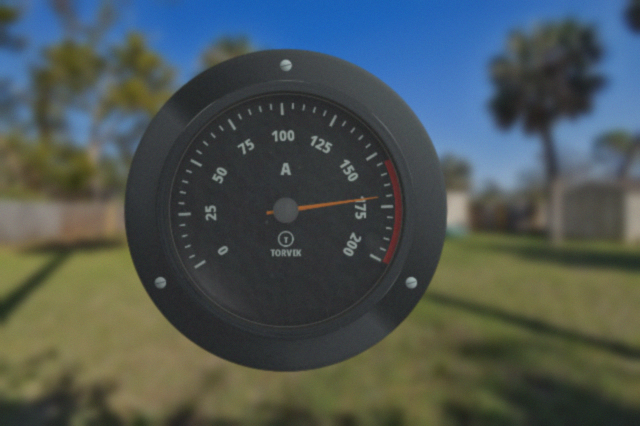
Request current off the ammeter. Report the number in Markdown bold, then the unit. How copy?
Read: **170** A
